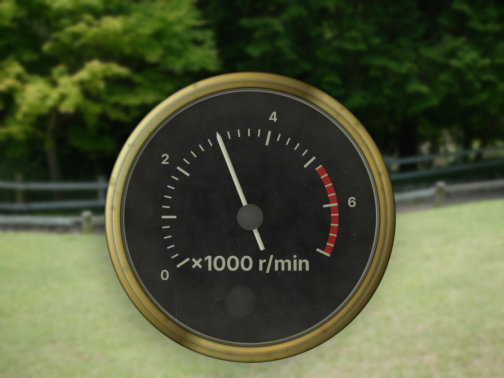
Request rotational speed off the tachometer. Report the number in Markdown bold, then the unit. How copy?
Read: **3000** rpm
